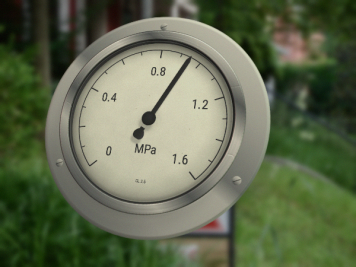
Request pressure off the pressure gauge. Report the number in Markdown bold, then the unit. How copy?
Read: **0.95** MPa
